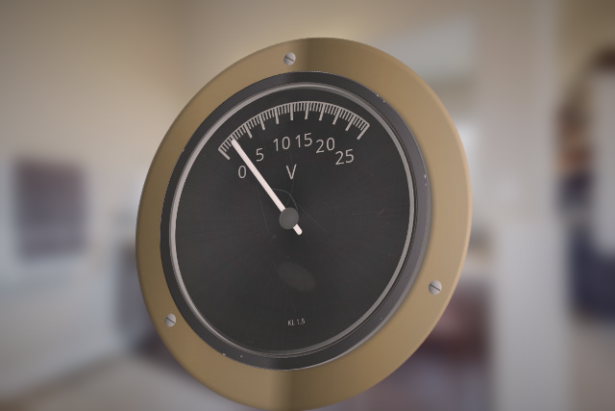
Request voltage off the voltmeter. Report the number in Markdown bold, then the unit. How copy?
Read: **2.5** V
